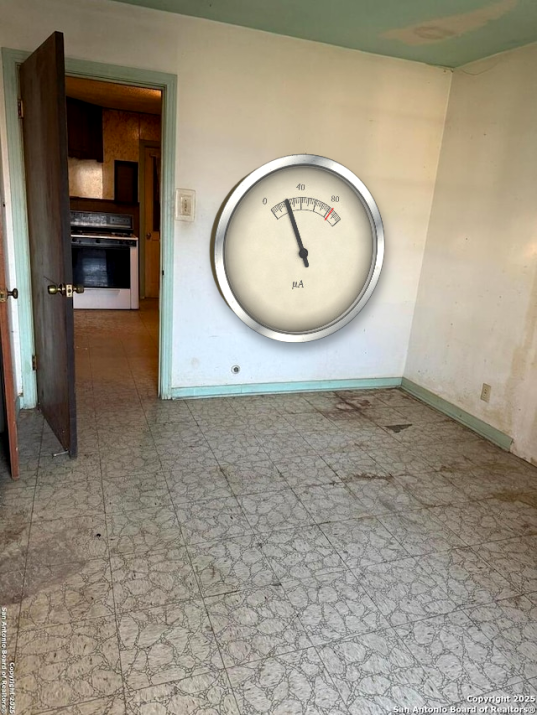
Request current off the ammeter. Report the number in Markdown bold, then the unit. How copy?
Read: **20** µA
